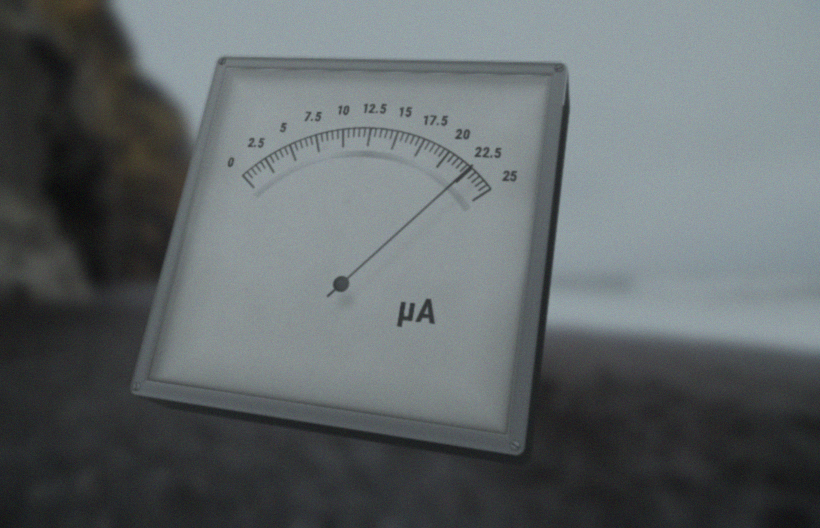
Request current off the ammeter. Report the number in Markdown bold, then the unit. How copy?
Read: **22.5** µA
